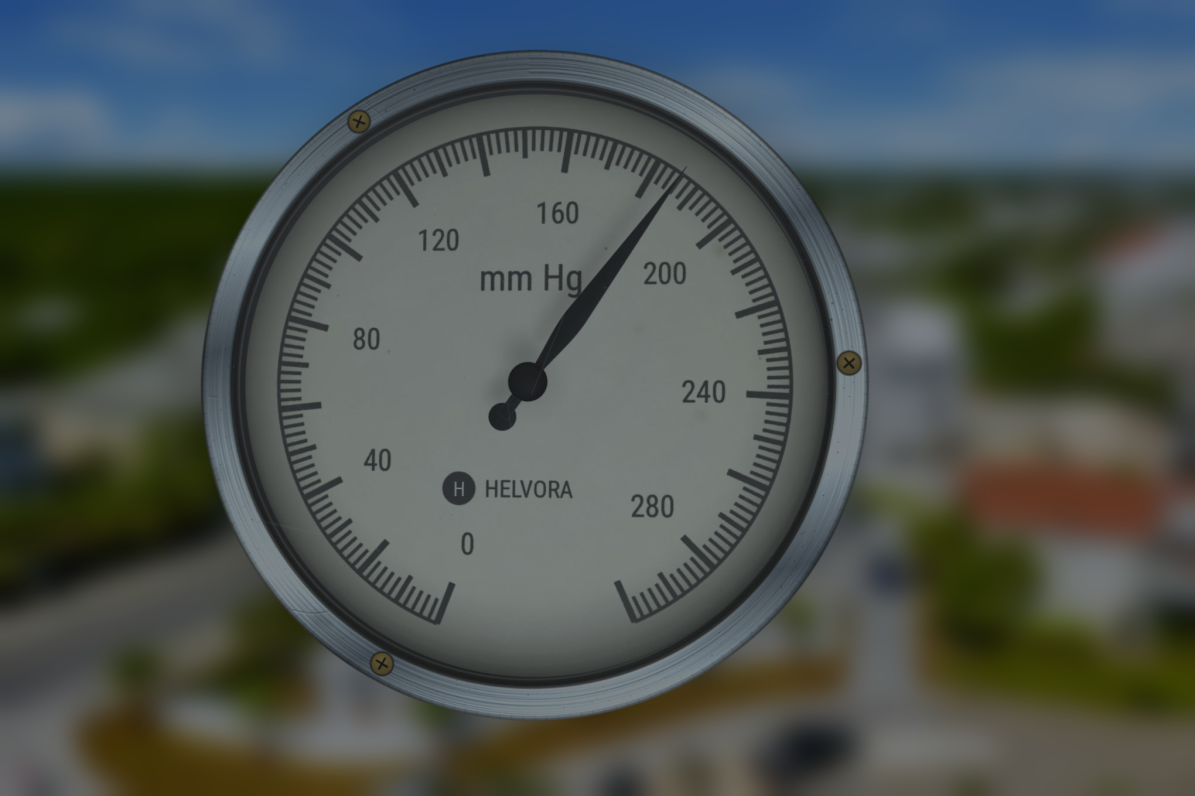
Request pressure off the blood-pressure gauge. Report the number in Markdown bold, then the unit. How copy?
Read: **186** mmHg
